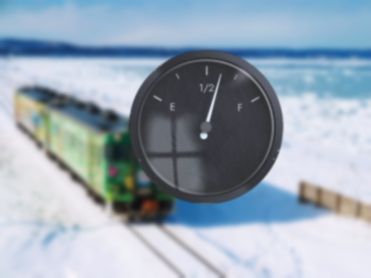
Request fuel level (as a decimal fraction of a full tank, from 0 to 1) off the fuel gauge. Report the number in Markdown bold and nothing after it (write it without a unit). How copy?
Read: **0.625**
